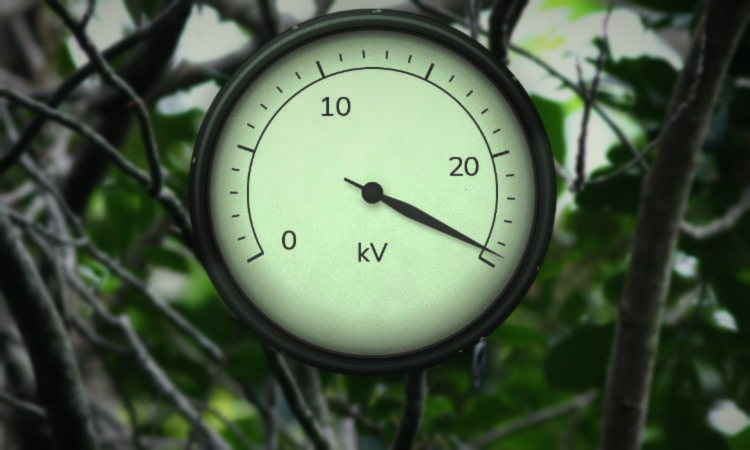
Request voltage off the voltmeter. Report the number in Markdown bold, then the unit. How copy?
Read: **24.5** kV
